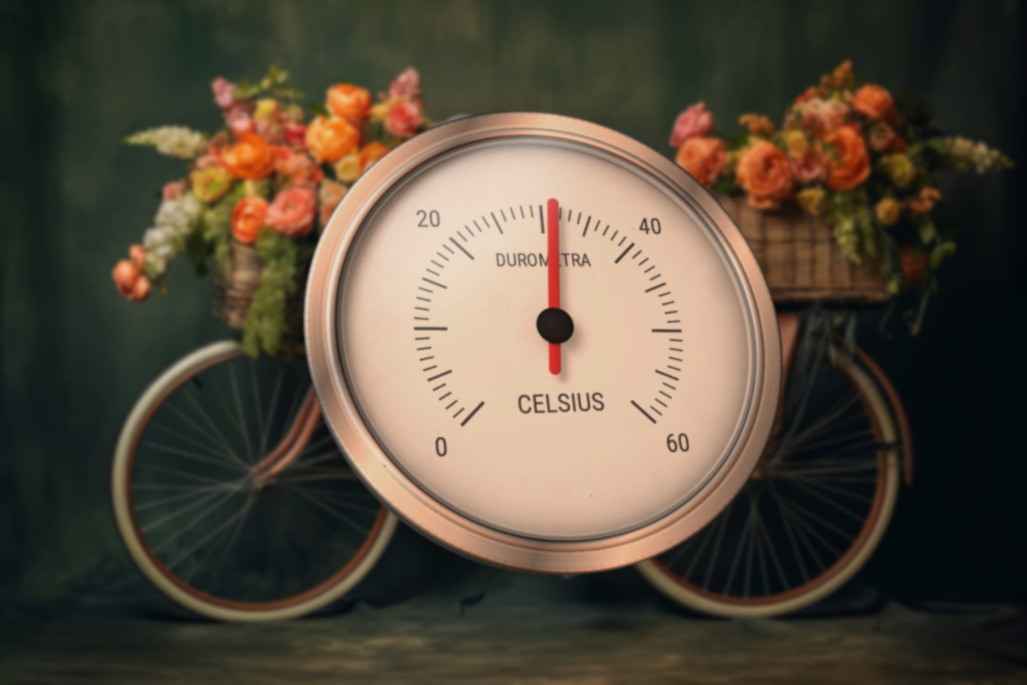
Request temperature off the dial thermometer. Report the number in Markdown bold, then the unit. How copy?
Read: **31** °C
